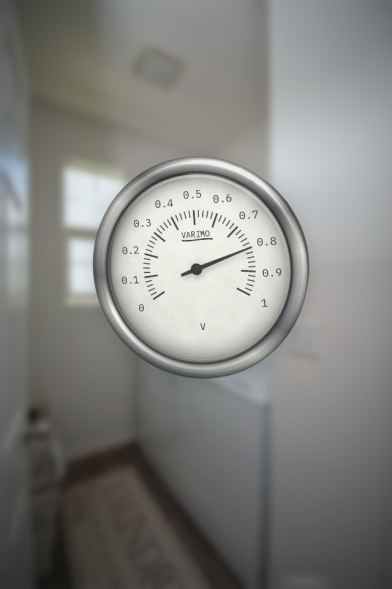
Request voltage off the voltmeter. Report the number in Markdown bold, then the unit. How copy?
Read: **0.8** V
